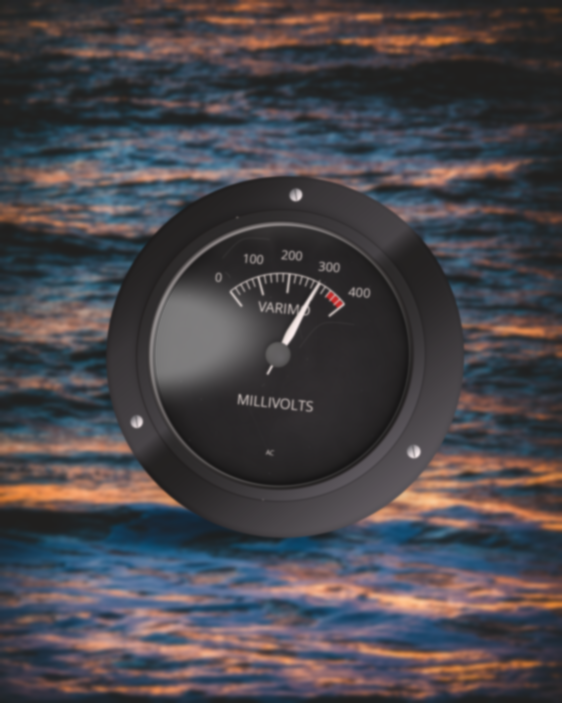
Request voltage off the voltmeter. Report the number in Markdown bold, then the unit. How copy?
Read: **300** mV
